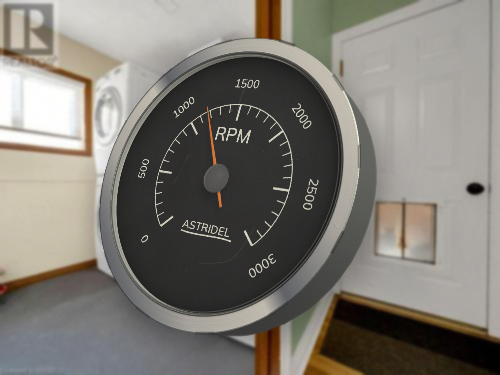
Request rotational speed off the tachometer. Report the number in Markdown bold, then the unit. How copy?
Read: **1200** rpm
